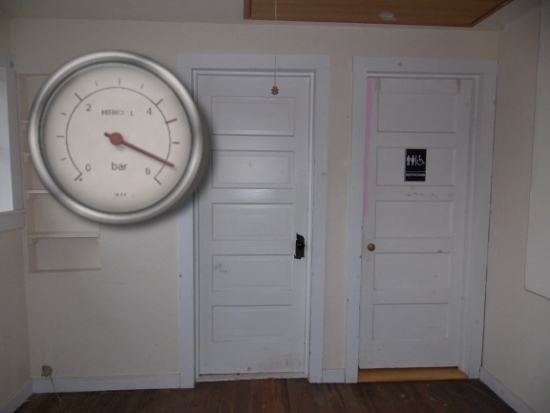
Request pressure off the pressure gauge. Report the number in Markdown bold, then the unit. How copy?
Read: **5.5** bar
